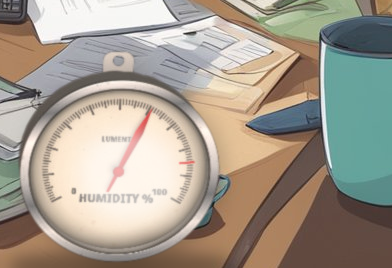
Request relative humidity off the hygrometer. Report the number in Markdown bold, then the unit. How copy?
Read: **60** %
